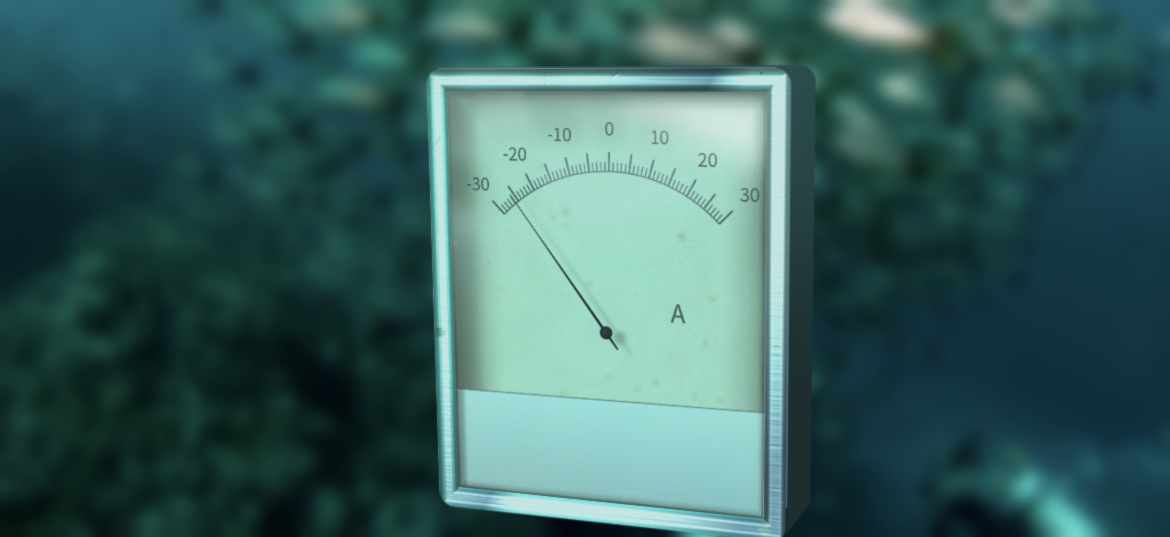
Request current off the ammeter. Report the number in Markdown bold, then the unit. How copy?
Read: **-25** A
